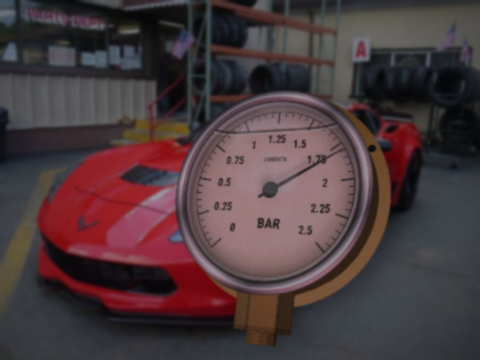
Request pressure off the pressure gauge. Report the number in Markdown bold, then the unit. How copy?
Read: **1.8** bar
